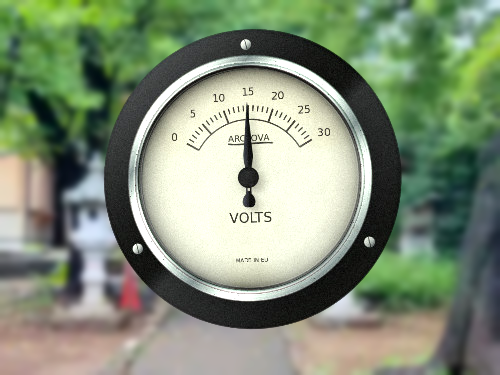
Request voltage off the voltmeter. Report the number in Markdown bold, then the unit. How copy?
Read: **15** V
